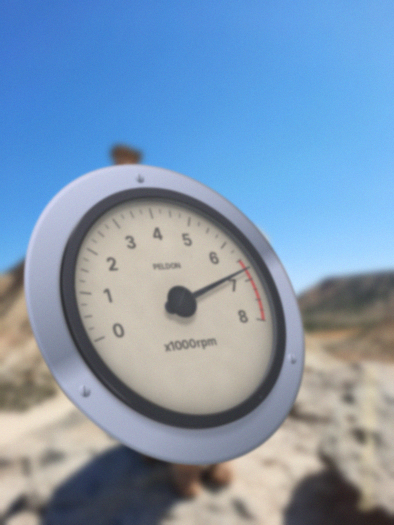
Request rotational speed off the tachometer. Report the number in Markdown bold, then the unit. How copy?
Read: **6750** rpm
